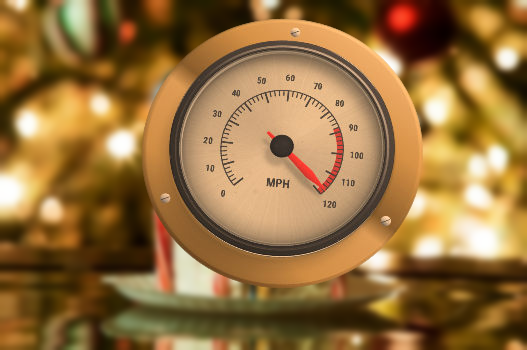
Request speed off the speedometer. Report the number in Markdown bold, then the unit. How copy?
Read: **118** mph
